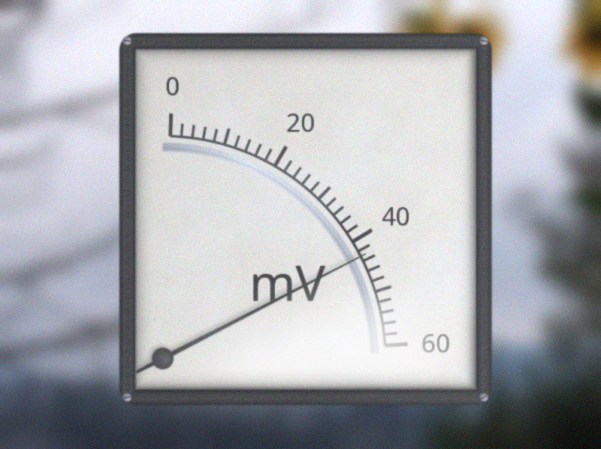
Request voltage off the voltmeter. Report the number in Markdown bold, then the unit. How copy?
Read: **43** mV
